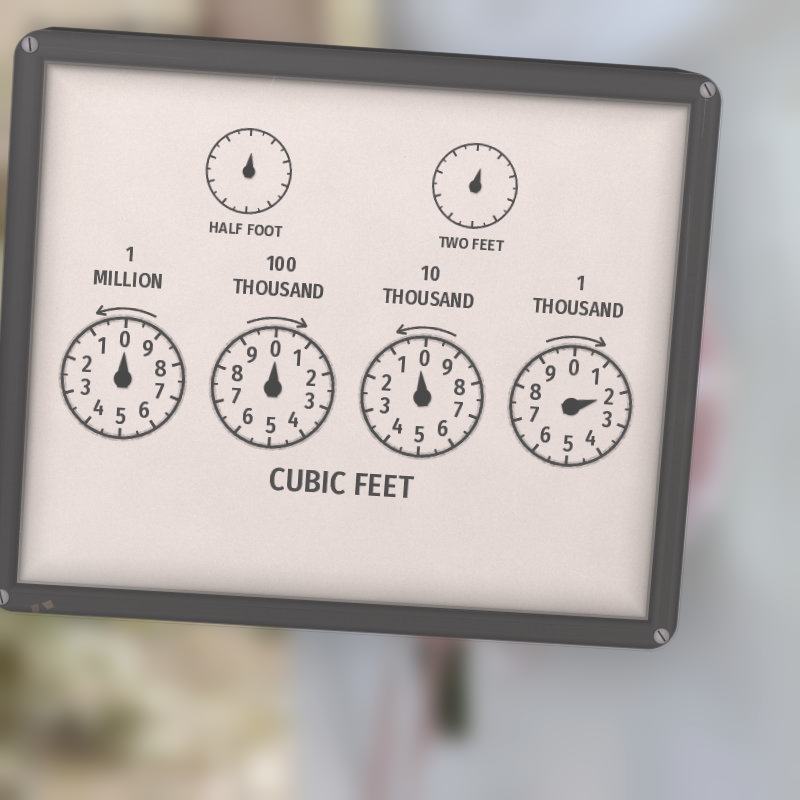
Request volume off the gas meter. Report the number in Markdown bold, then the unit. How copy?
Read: **200** ft³
